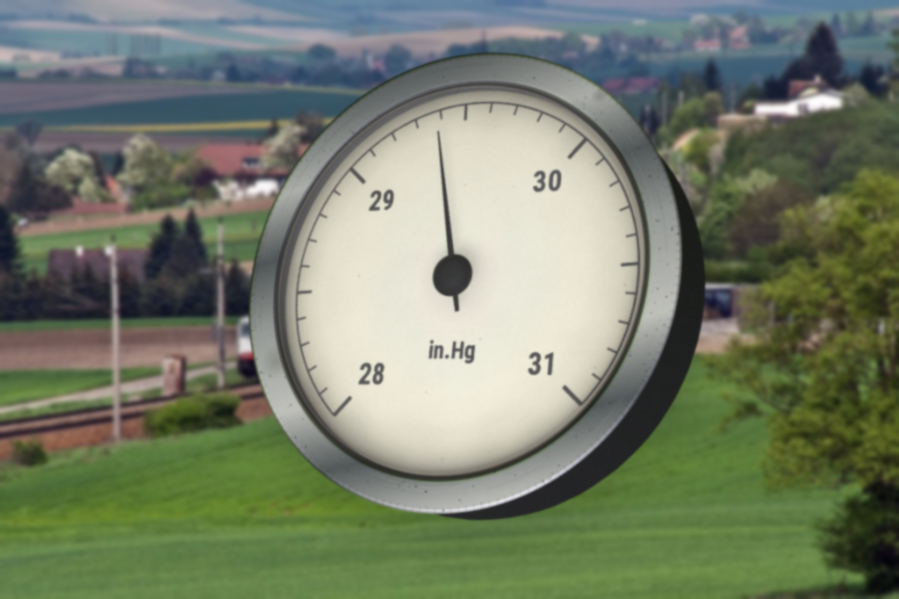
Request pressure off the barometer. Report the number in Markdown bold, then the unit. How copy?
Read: **29.4** inHg
